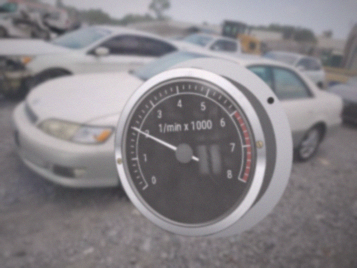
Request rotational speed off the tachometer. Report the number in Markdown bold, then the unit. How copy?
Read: **2000** rpm
